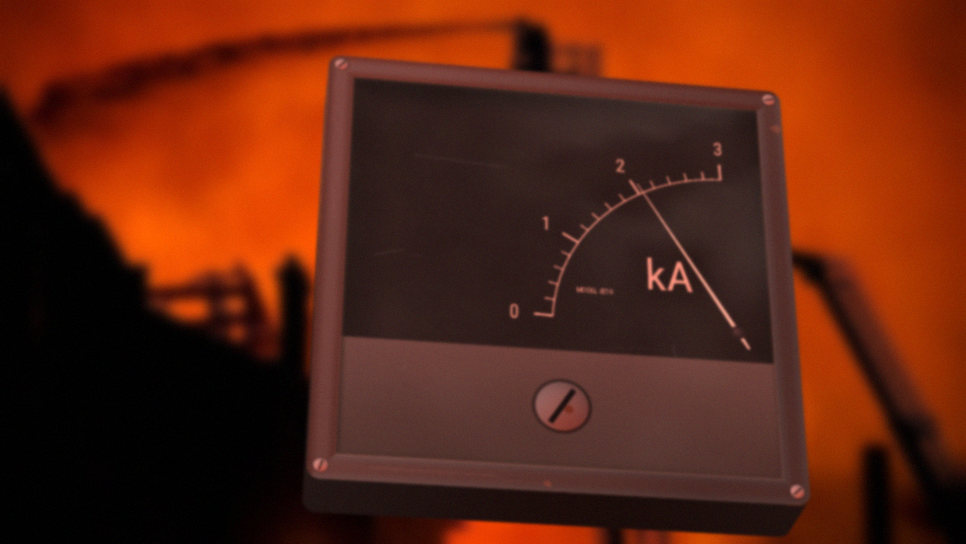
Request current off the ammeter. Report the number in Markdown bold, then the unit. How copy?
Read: **2** kA
